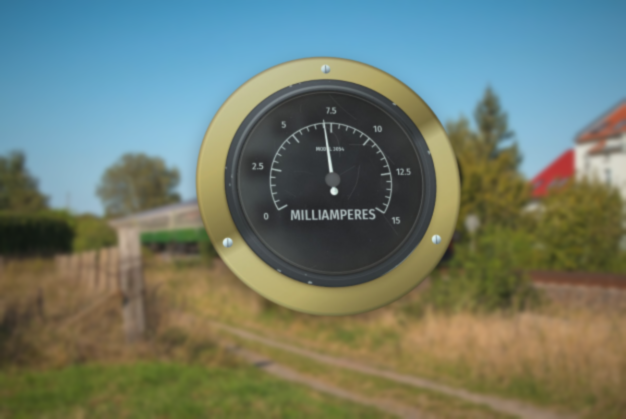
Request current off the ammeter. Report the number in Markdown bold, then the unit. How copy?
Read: **7** mA
